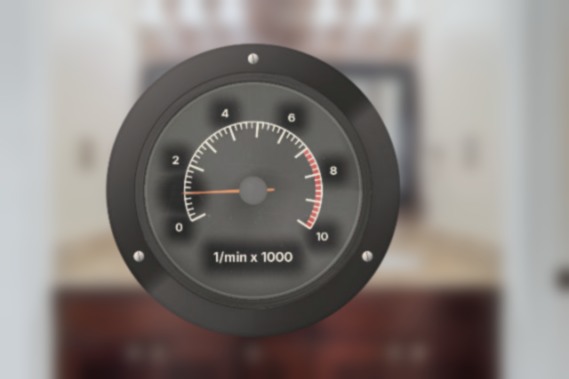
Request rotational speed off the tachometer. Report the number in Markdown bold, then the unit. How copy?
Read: **1000** rpm
